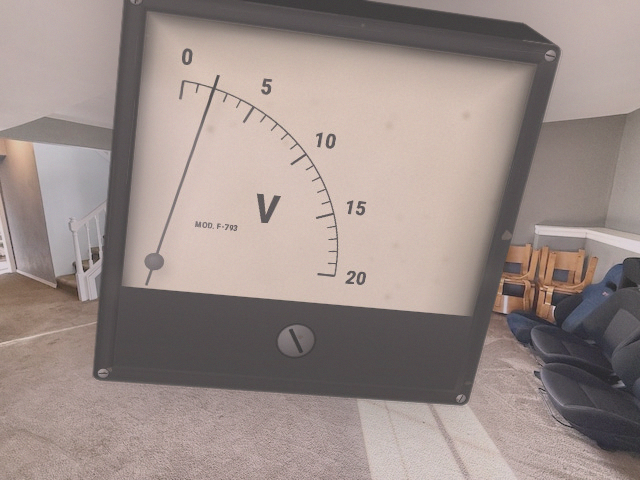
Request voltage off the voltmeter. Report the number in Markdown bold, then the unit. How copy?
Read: **2** V
